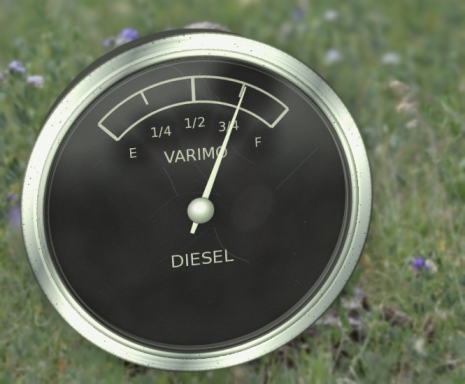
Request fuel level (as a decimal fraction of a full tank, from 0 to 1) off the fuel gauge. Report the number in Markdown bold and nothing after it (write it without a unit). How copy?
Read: **0.75**
